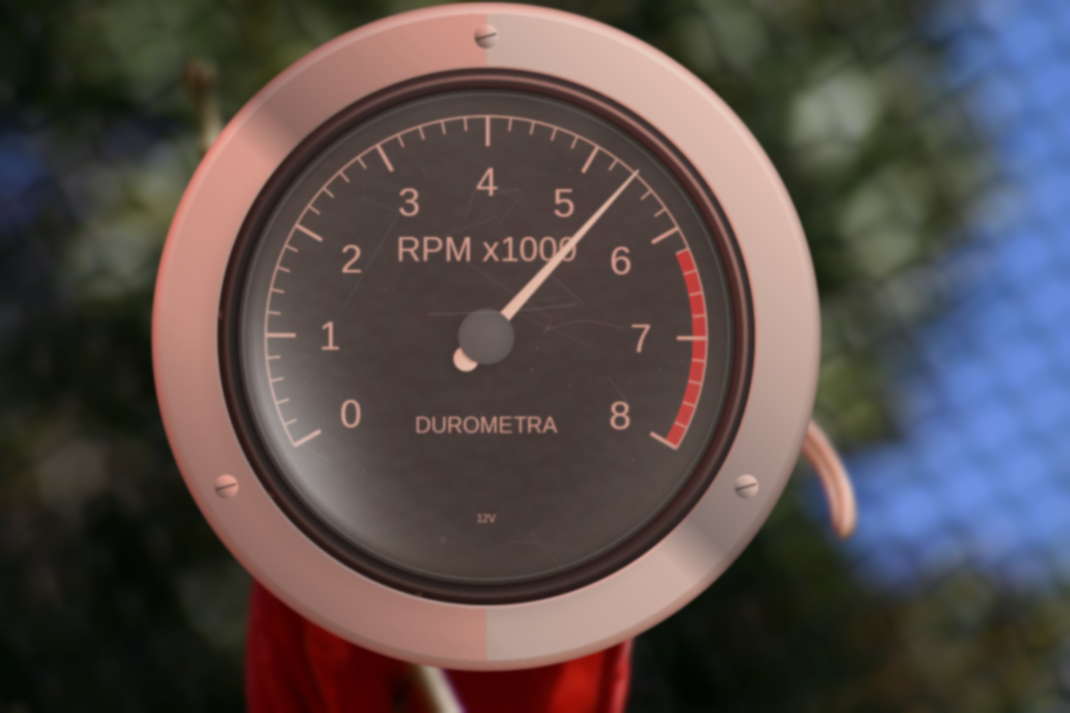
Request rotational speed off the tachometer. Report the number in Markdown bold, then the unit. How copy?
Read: **5400** rpm
